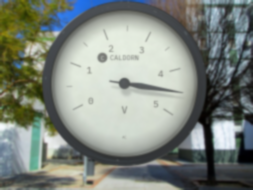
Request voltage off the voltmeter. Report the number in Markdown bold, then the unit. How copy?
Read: **4.5** V
